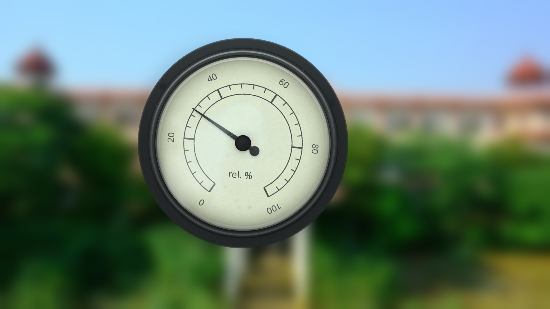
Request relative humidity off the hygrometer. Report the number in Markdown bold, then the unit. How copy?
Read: **30** %
